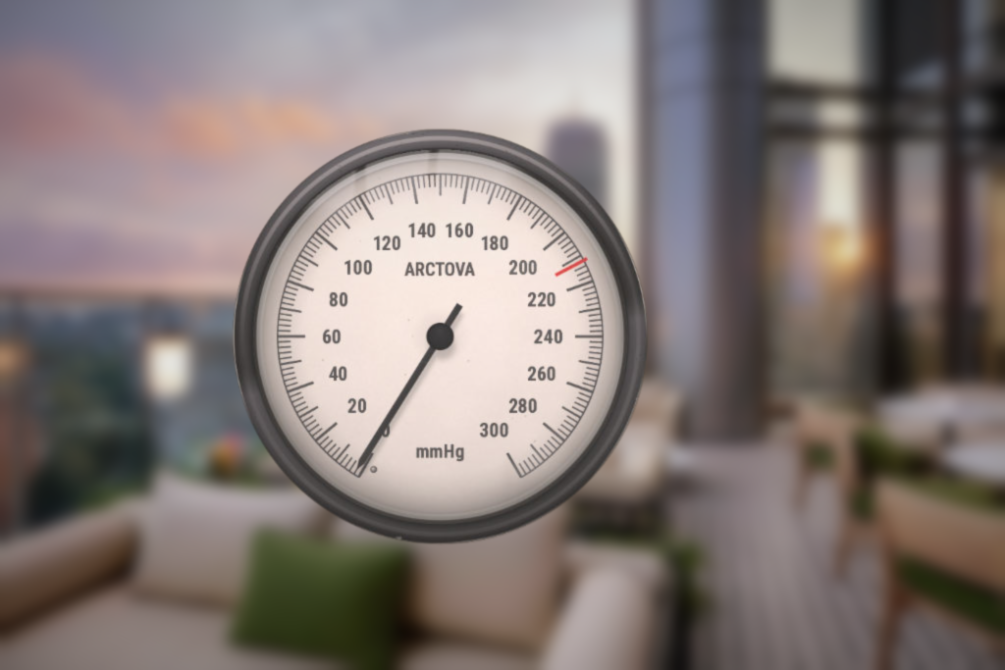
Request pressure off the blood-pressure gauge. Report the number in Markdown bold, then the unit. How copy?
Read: **2** mmHg
